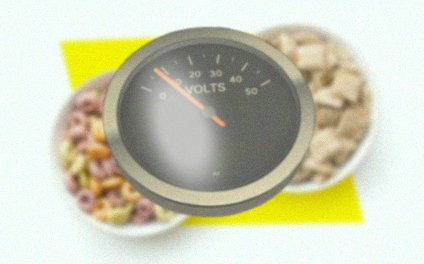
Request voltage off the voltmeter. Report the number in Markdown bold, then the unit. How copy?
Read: **7.5** V
